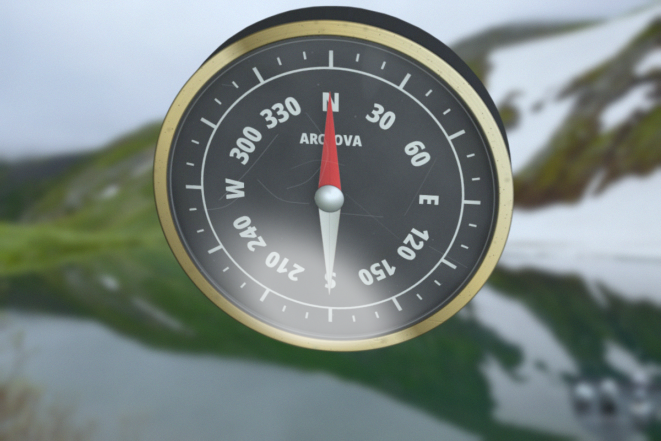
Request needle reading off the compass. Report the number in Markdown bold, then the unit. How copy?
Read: **0** °
